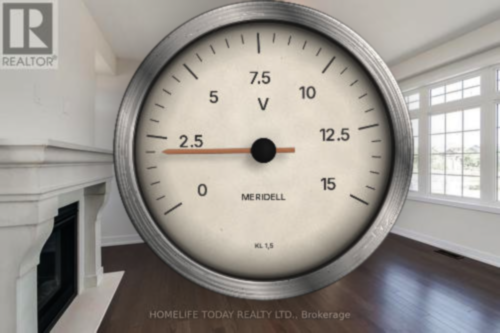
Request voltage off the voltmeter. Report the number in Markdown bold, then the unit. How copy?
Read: **2** V
